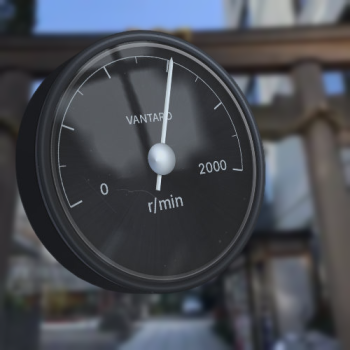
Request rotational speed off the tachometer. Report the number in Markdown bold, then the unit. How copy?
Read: **1200** rpm
